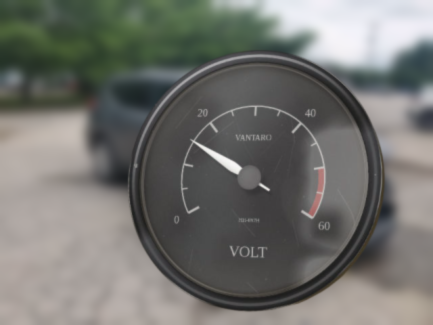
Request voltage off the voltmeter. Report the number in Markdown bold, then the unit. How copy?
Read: **15** V
